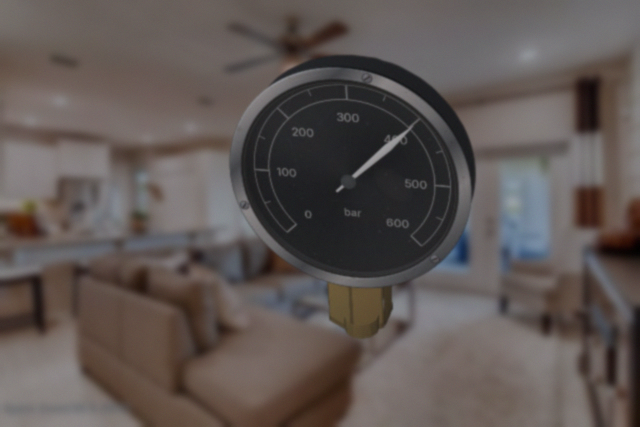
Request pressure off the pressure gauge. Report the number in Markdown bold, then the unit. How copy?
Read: **400** bar
